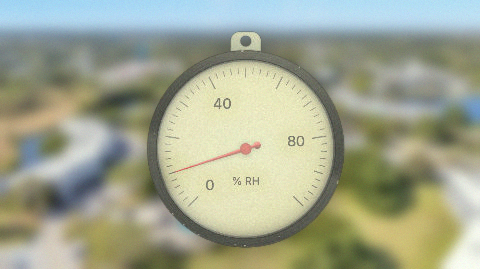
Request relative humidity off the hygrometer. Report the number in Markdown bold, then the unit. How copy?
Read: **10** %
